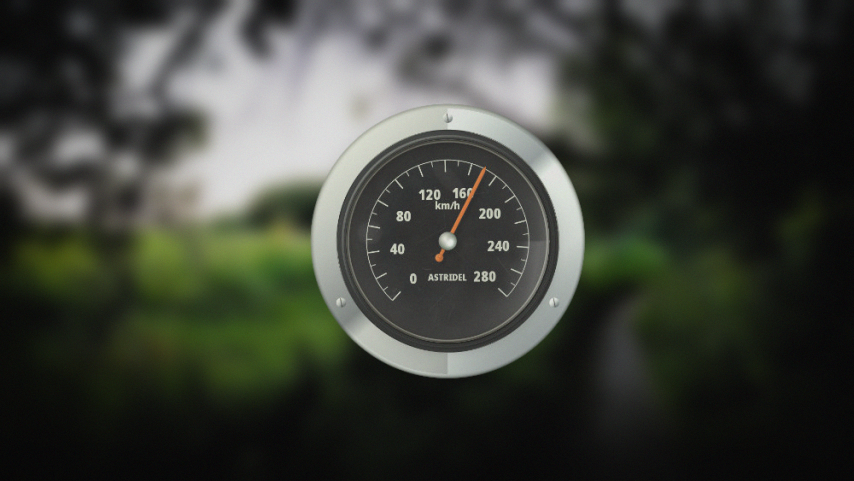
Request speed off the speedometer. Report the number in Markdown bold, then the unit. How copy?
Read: **170** km/h
